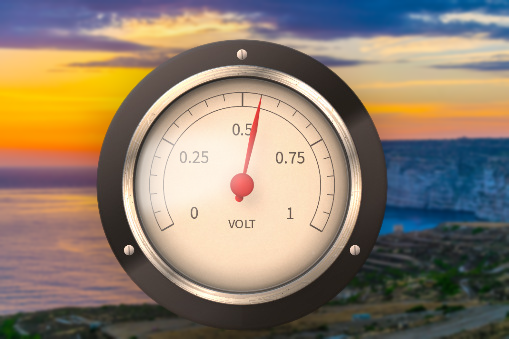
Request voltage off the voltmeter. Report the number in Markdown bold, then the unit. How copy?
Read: **0.55** V
